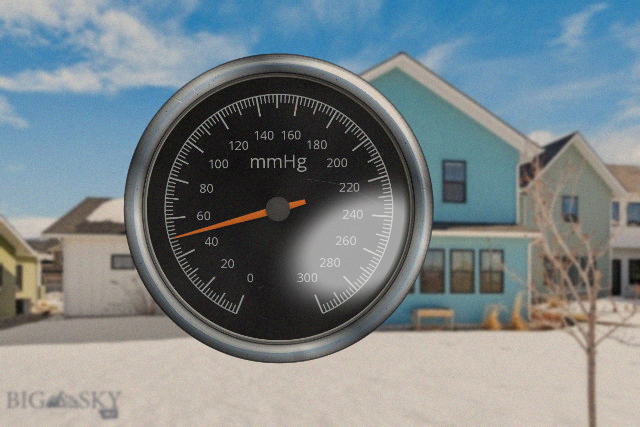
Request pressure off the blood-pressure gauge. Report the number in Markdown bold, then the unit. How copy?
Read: **50** mmHg
